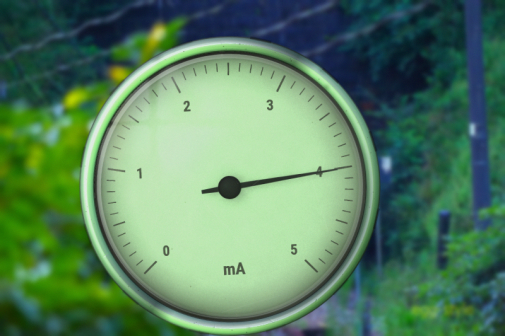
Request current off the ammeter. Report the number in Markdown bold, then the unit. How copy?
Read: **4** mA
